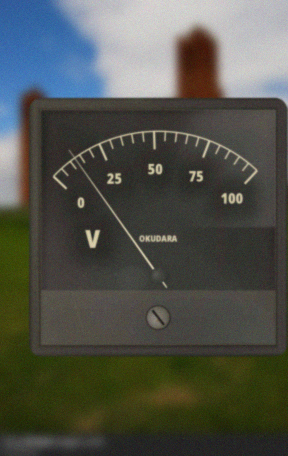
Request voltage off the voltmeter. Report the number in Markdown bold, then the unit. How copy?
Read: **12.5** V
